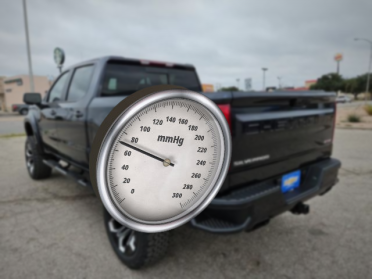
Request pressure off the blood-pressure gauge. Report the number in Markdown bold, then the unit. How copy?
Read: **70** mmHg
